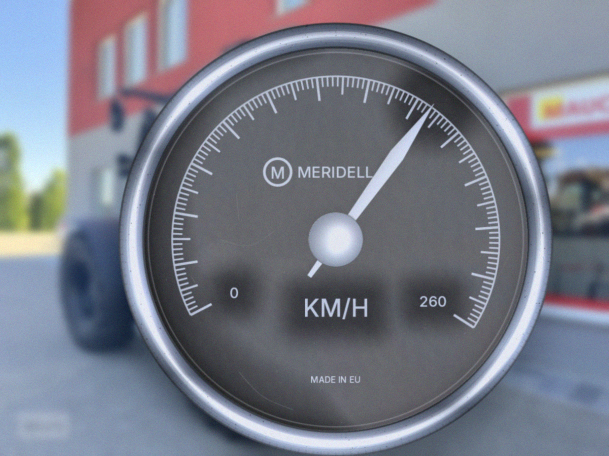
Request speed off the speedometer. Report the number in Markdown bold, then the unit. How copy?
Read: **166** km/h
